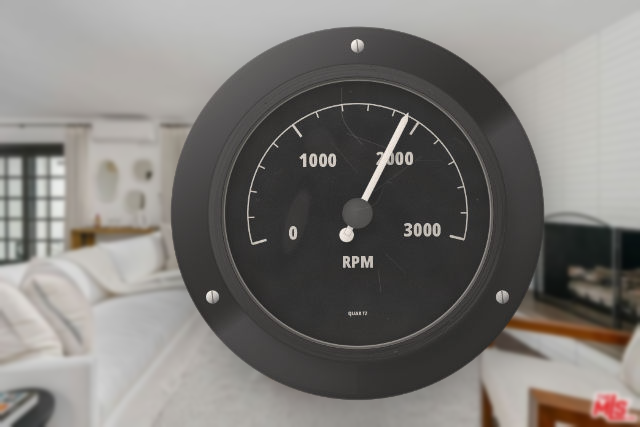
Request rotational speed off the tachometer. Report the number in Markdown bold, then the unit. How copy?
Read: **1900** rpm
